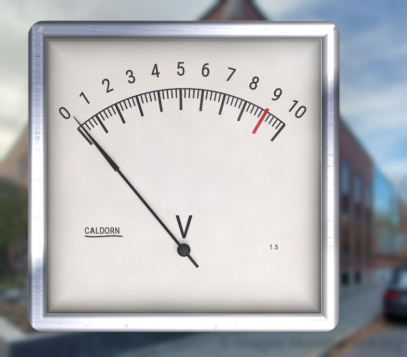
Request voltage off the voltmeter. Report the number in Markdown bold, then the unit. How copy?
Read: **0.2** V
